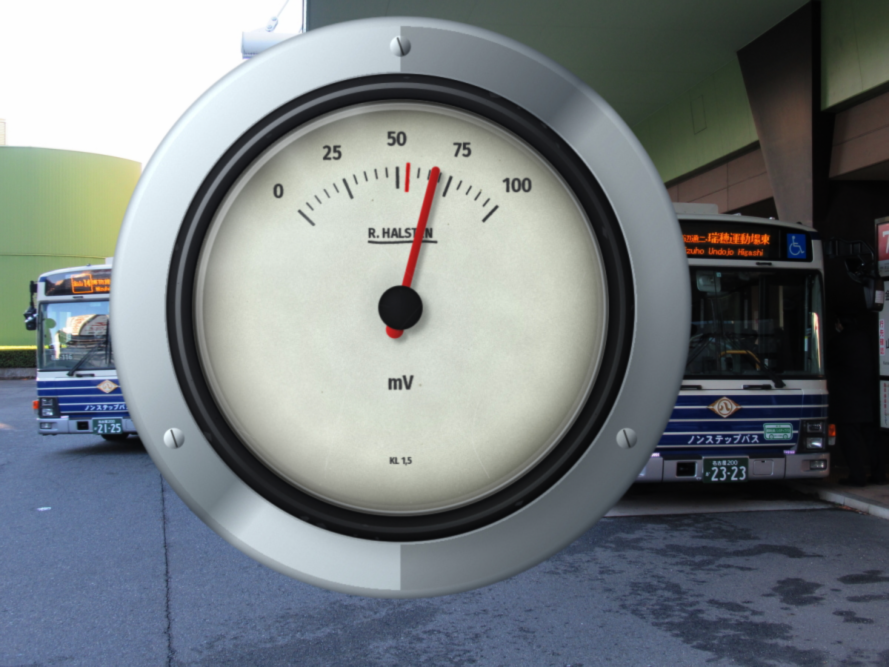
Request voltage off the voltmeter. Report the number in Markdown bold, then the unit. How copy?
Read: **67.5** mV
